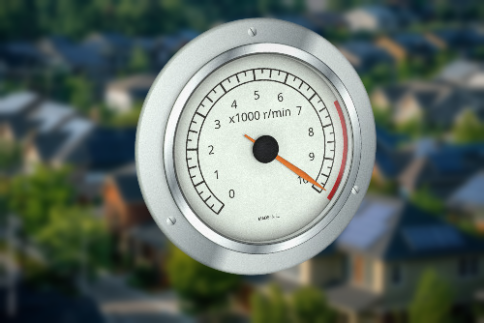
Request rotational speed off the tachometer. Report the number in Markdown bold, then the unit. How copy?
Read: **9875** rpm
